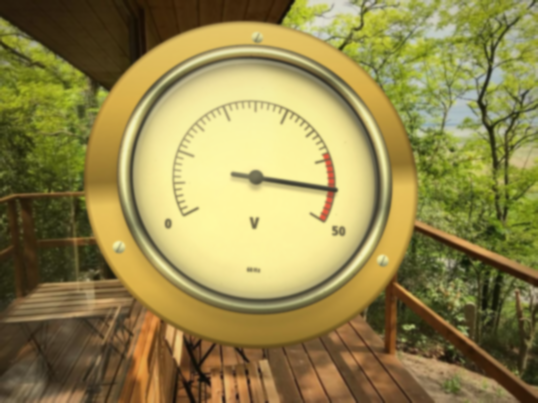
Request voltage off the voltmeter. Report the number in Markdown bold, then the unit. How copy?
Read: **45** V
